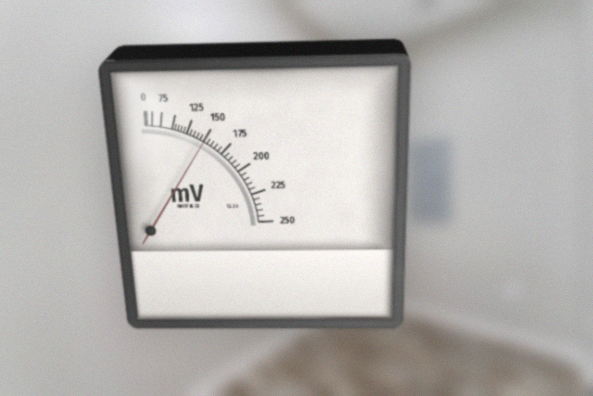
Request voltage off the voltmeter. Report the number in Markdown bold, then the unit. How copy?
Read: **150** mV
